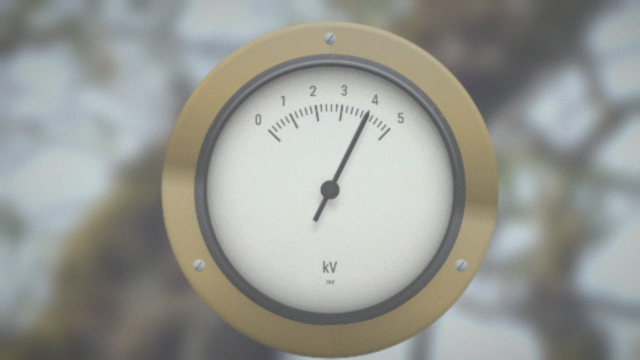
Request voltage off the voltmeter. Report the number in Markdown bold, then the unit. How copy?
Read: **4** kV
